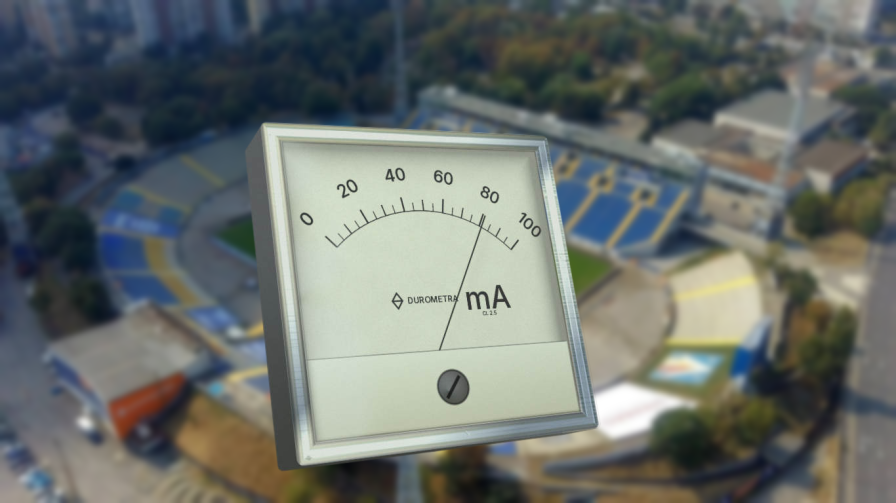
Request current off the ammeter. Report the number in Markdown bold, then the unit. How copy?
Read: **80** mA
